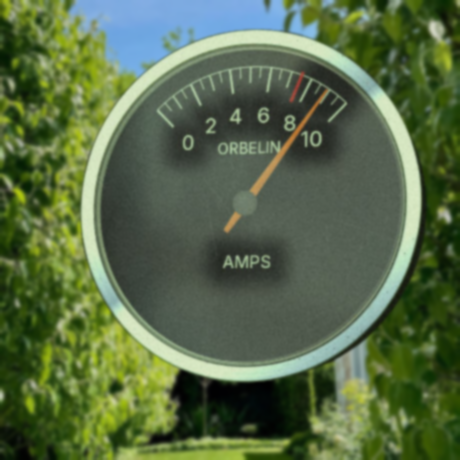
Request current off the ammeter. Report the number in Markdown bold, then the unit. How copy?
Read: **9** A
